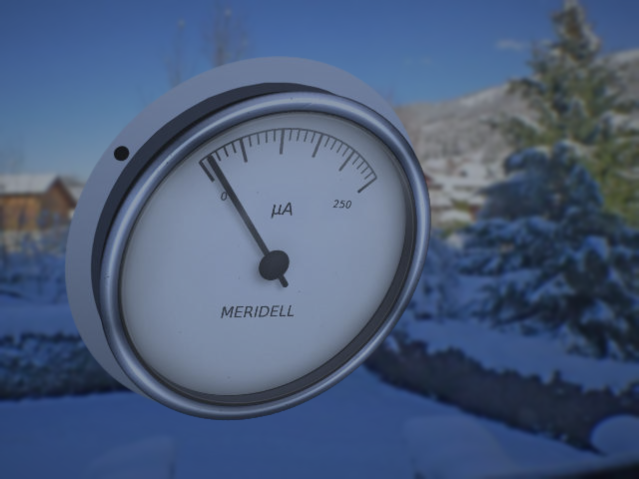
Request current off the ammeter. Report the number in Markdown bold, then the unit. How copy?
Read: **10** µA
